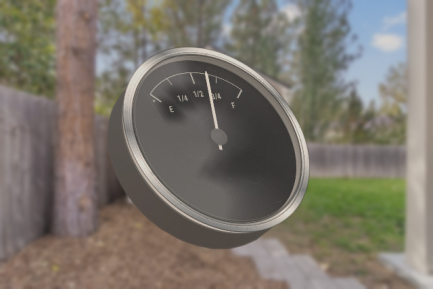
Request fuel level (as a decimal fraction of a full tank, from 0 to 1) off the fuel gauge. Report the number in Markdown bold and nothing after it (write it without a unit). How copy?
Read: **0.625**
